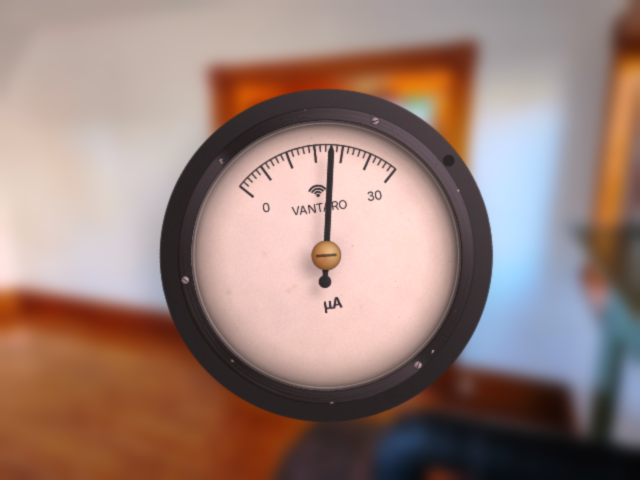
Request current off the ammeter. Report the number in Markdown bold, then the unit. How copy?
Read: **18** µA
